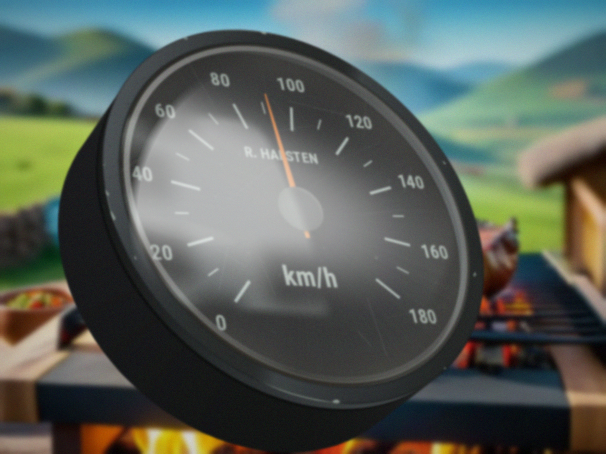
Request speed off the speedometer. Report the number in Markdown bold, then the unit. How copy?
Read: **90** km/h
